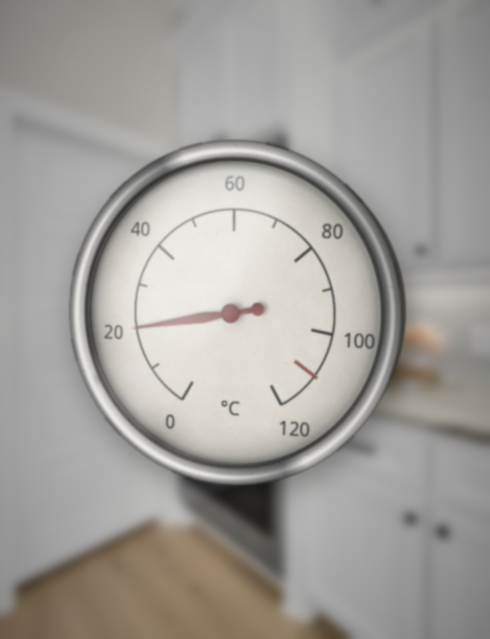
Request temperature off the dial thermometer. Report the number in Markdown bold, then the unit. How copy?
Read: **20** °C
